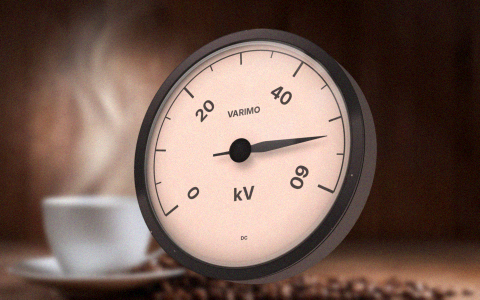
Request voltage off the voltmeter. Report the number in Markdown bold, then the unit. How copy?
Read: **52.5** kV
